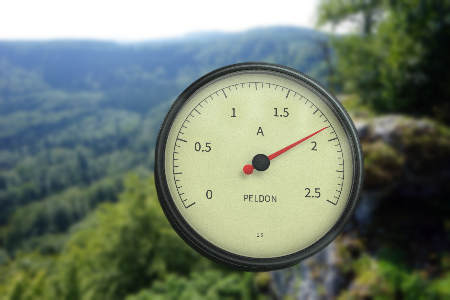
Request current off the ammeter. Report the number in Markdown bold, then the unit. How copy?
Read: **1.9** A
